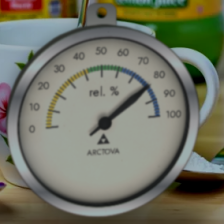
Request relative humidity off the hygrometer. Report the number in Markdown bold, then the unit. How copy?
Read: **80** %
